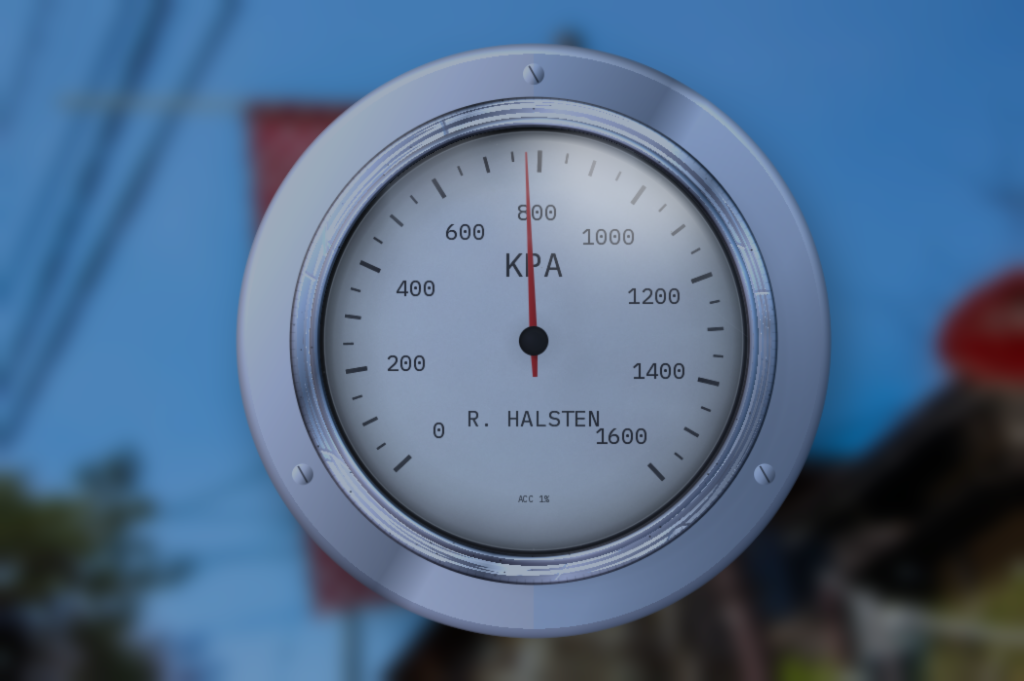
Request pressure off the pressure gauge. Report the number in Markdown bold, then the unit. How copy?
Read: **775** kPa
